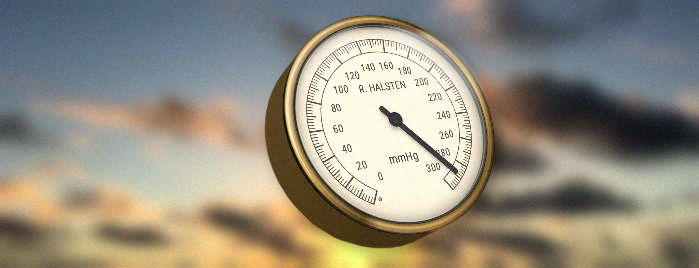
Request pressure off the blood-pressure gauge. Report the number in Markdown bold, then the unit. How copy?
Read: **290** mmHg
